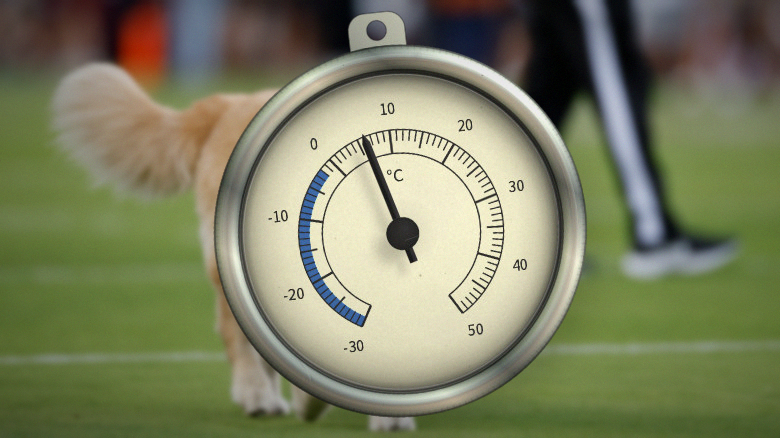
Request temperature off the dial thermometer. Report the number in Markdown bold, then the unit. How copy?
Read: **6** °C
